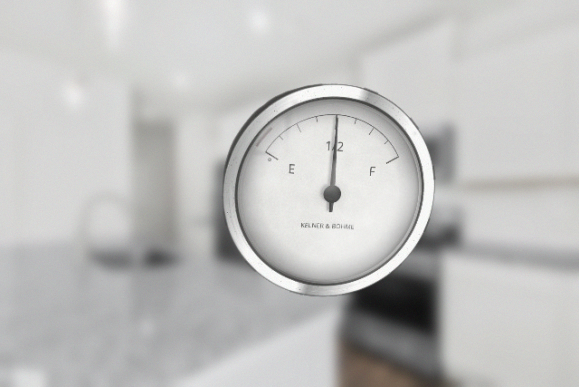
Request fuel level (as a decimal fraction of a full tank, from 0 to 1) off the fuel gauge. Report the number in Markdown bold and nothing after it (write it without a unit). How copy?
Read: **0.5**
